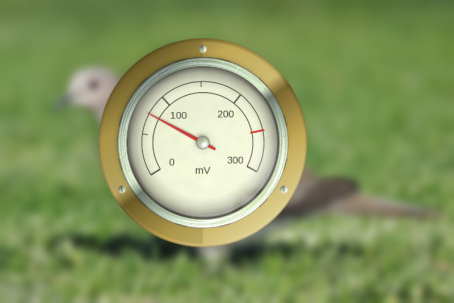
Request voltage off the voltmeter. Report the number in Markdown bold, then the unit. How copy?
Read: **75** mV
